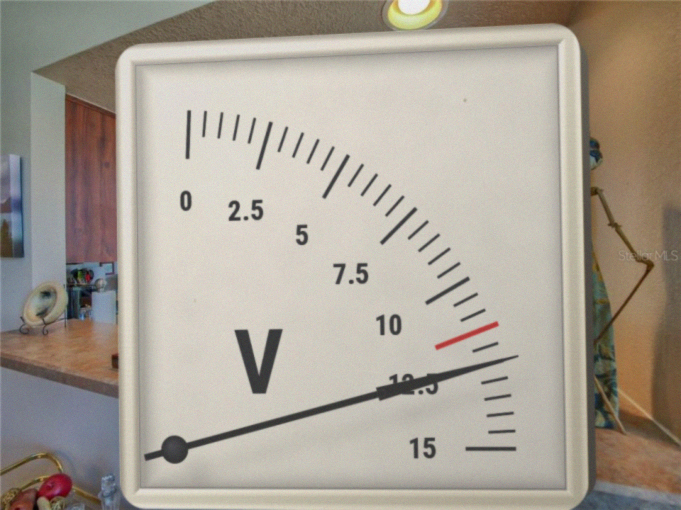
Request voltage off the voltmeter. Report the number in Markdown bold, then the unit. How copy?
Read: **12.5** V
